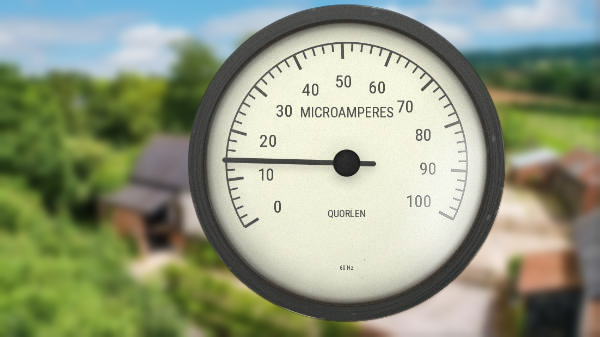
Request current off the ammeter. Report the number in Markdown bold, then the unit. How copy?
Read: **14** µA
